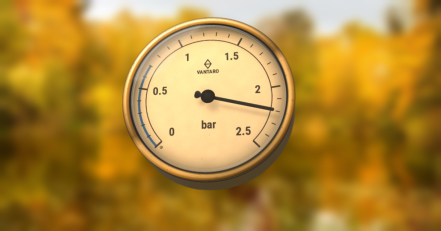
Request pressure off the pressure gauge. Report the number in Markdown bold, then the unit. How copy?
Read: **2.2** bar
